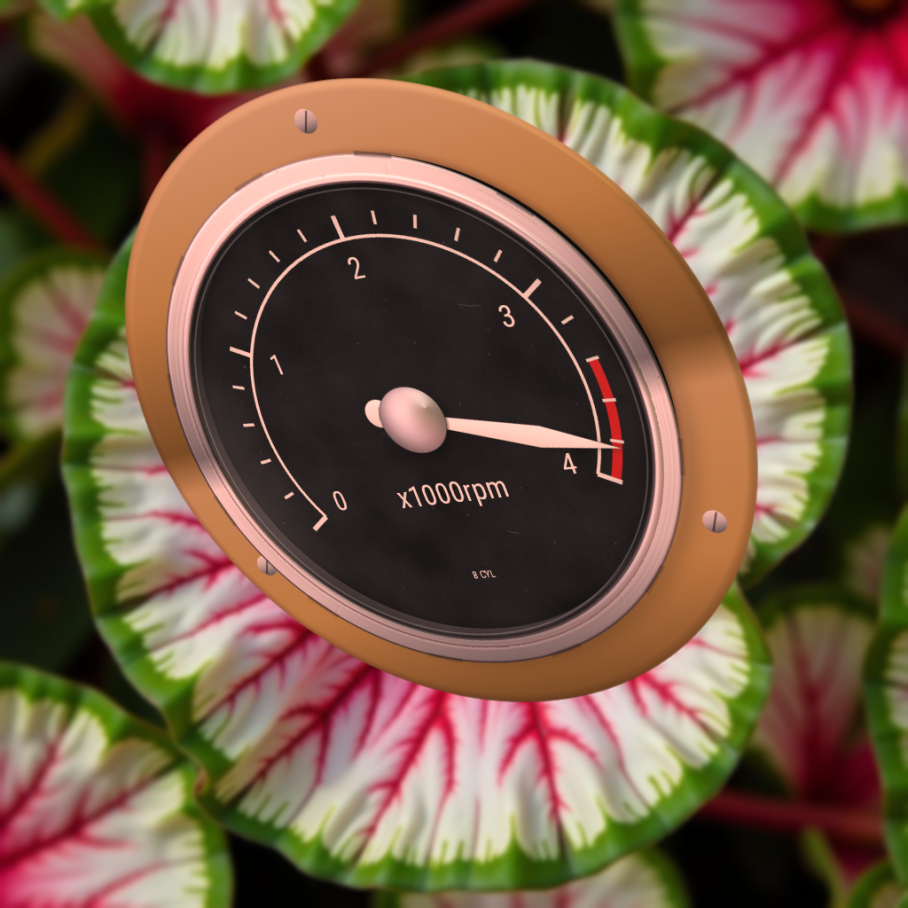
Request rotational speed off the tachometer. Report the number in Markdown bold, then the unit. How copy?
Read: **3800** rpm
